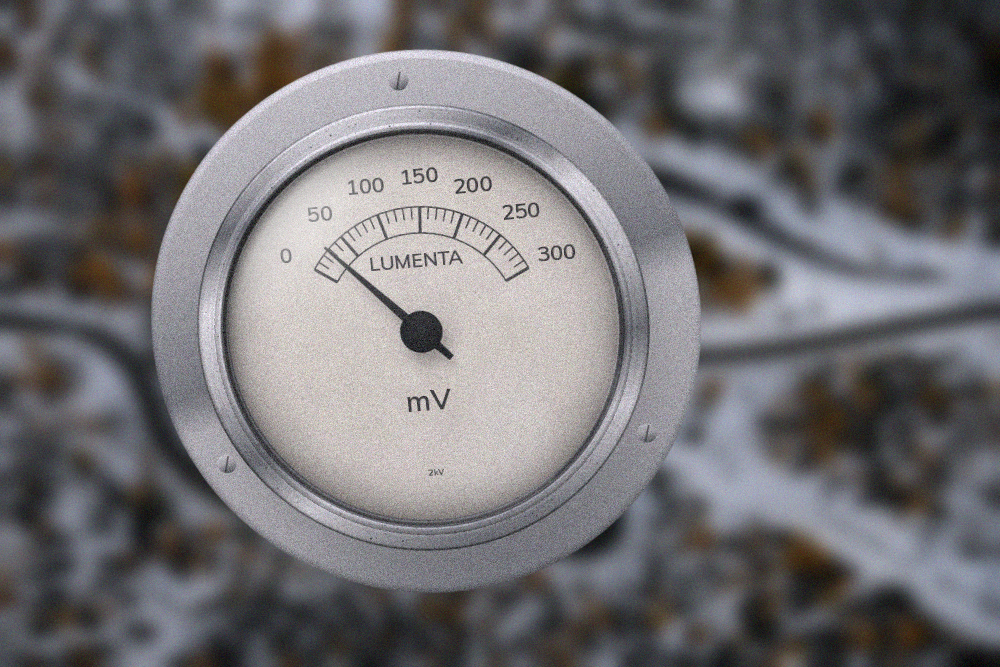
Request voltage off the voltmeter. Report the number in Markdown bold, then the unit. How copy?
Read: **30** mV
